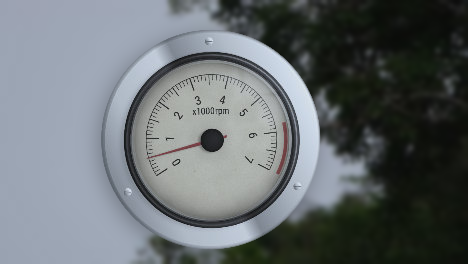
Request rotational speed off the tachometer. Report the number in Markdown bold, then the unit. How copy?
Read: **500** rpm
